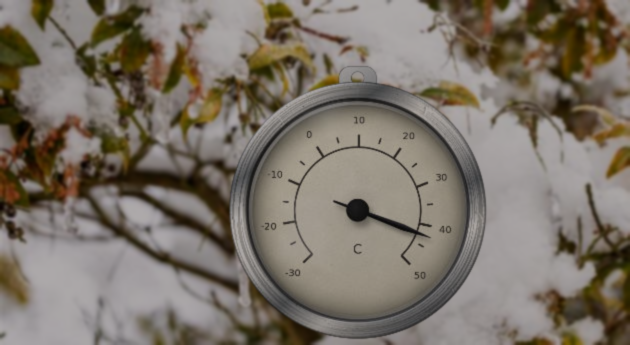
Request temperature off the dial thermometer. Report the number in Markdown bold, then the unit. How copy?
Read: **42.5** °C
